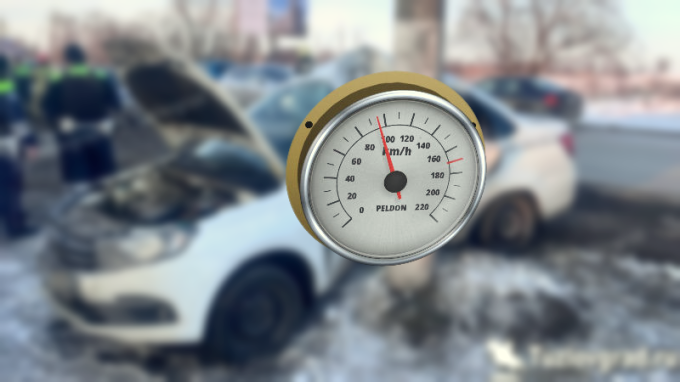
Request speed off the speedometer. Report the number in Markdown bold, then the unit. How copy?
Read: **95** km/h
